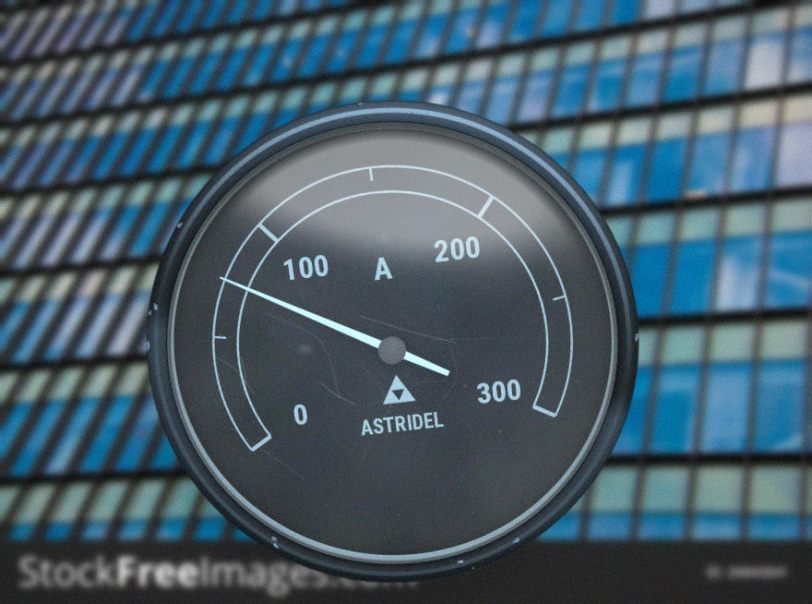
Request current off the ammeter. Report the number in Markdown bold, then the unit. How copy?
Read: **75** A
